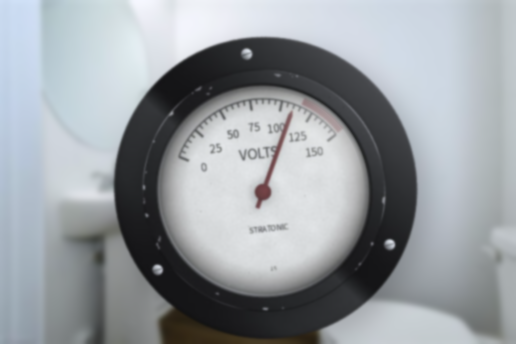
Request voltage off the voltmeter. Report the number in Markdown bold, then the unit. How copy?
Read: **110** V
